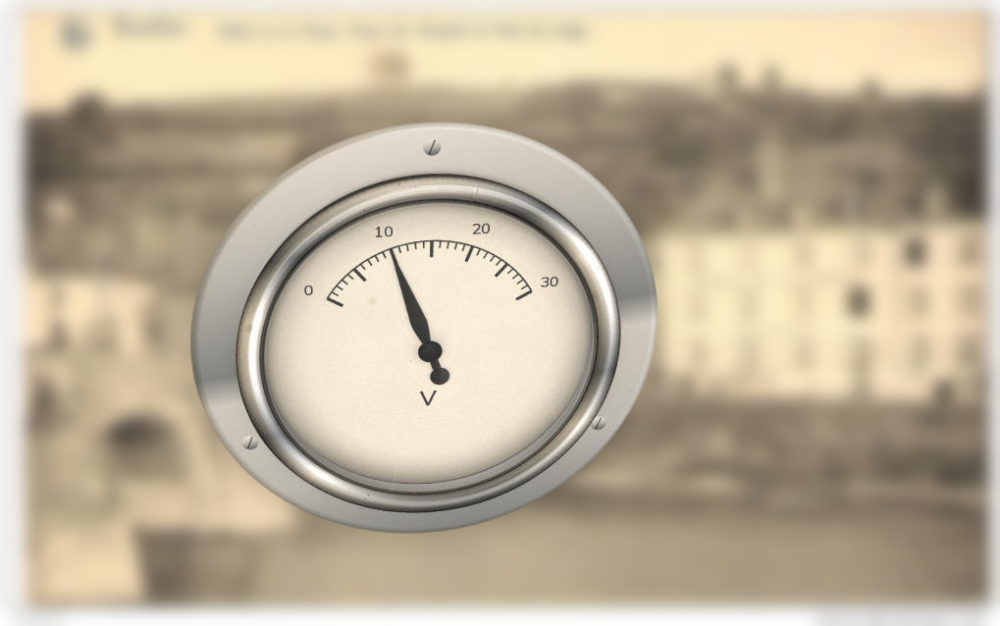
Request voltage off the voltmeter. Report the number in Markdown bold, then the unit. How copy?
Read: **10** V
